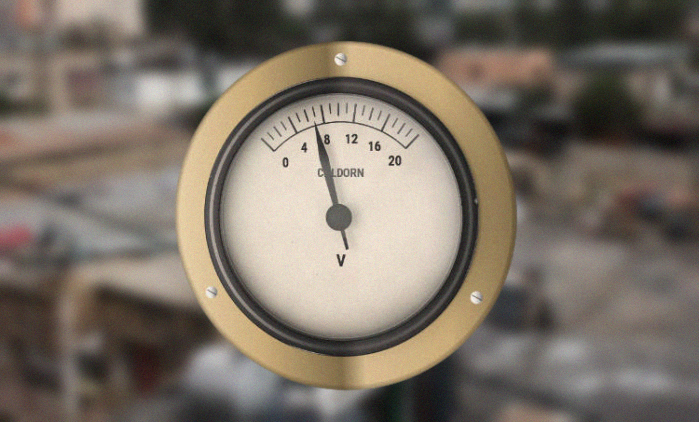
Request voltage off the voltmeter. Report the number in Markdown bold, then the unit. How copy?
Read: **7** V
